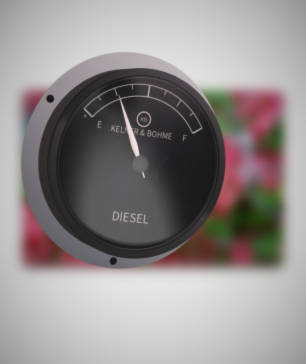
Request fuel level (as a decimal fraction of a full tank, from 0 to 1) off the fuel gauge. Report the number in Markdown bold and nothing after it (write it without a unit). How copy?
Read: **0.25**
